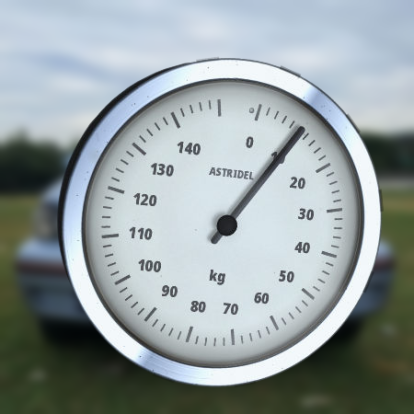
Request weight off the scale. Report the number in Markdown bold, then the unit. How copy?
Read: **10** kg
